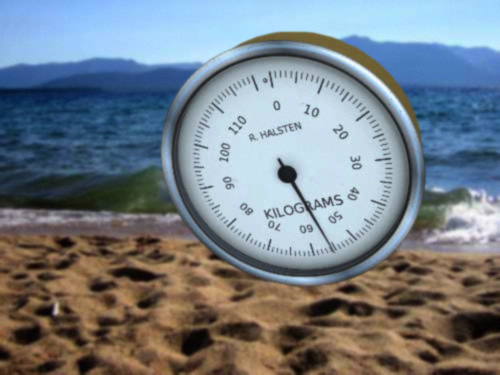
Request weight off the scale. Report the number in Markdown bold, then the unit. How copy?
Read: **55** kg
